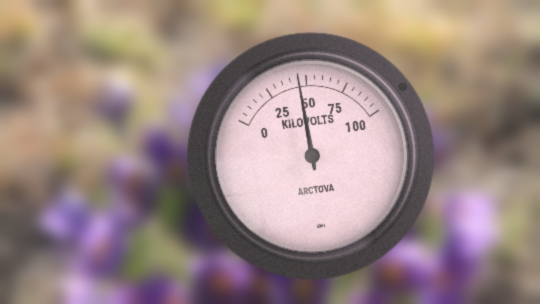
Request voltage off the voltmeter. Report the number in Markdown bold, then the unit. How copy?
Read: **45** kV
